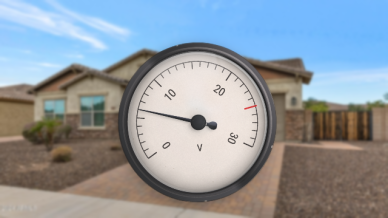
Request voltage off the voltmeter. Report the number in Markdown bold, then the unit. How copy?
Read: **6** V
